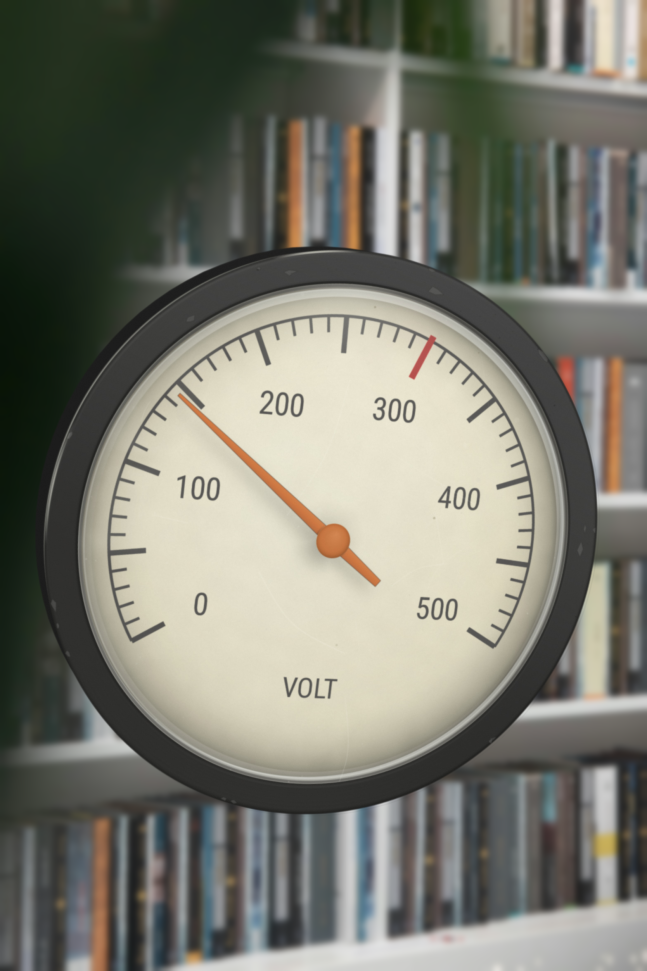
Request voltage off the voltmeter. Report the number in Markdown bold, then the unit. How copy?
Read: **145** V
